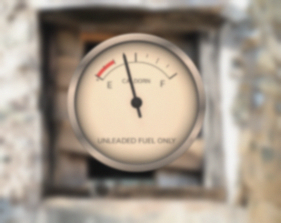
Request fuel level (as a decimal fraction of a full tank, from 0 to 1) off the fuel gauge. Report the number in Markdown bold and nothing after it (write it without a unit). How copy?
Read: **0.375**
